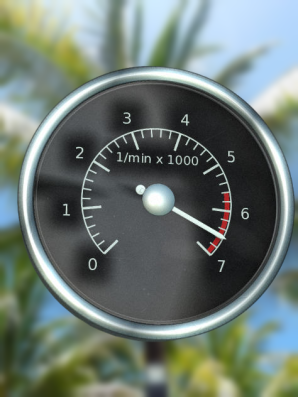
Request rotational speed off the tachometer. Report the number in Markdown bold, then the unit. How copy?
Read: **6600** rpm
